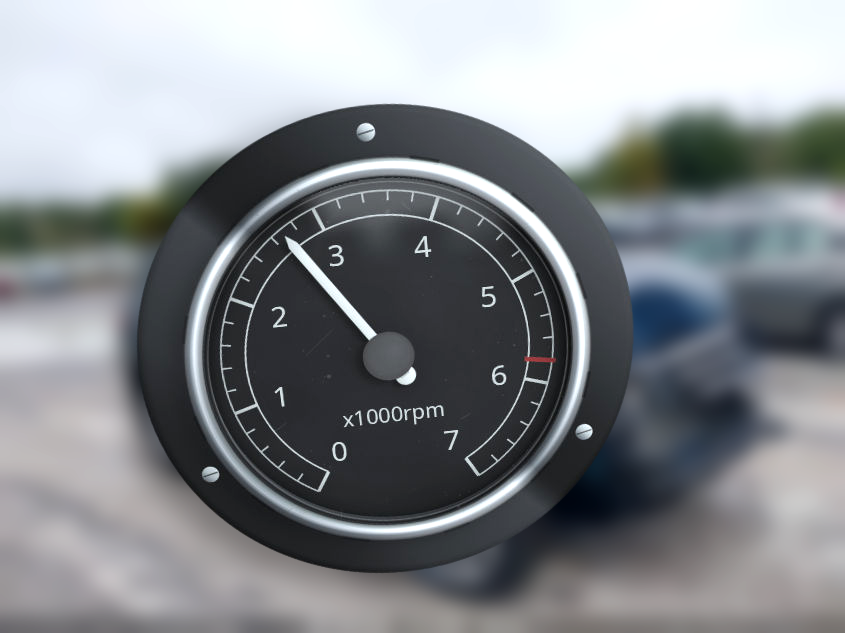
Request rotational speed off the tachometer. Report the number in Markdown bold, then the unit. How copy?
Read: **2700** rpm
